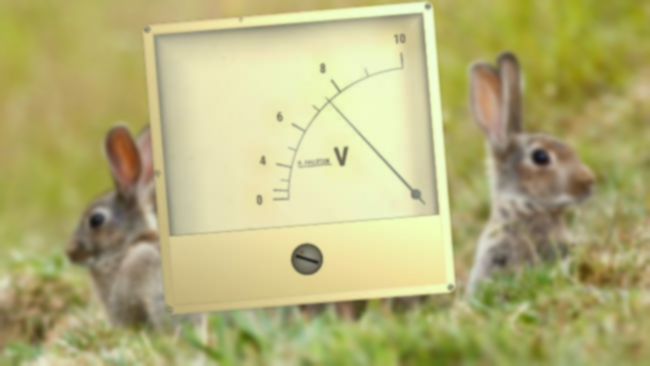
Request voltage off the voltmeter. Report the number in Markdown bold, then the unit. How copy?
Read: **7.5** V
